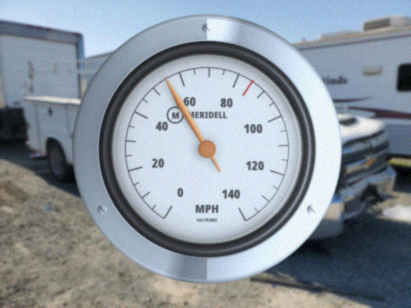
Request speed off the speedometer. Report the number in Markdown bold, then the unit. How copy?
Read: **55** mph
